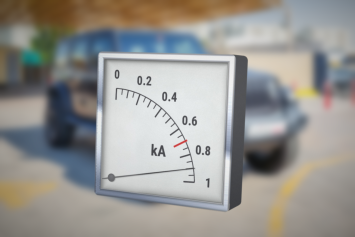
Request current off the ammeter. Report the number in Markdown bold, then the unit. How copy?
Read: **0.9** kA
